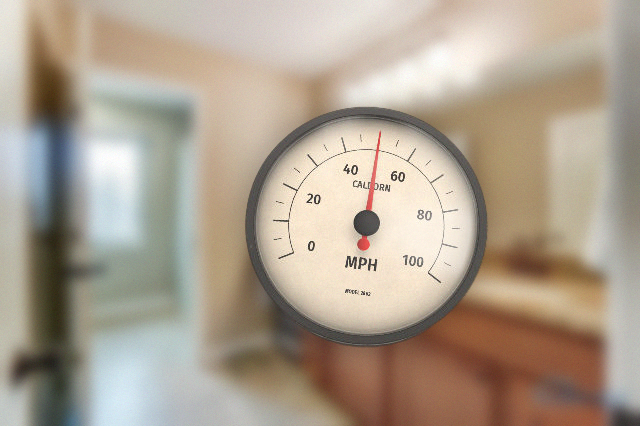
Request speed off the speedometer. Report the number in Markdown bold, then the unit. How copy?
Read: **50** mph
